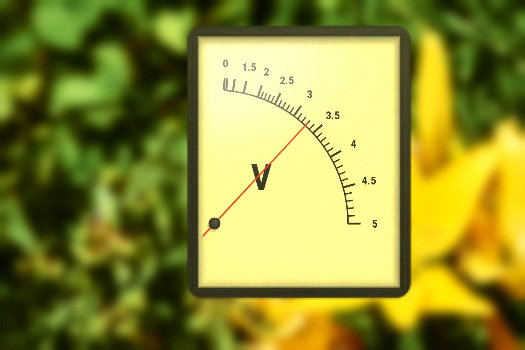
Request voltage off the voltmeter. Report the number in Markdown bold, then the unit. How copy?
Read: **3.3** V
